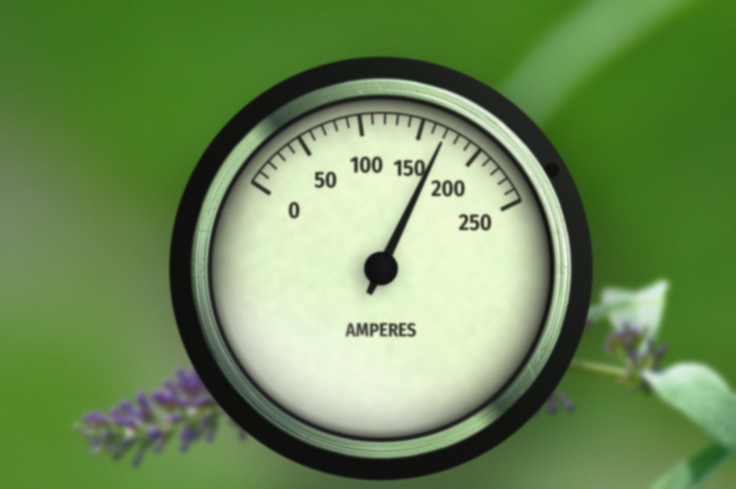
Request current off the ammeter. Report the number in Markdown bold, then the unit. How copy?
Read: **170** A
